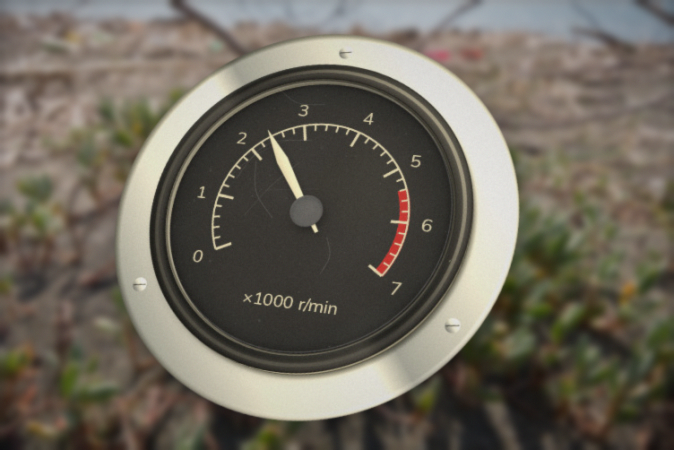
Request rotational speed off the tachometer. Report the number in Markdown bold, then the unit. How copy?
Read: **2400** rpm
